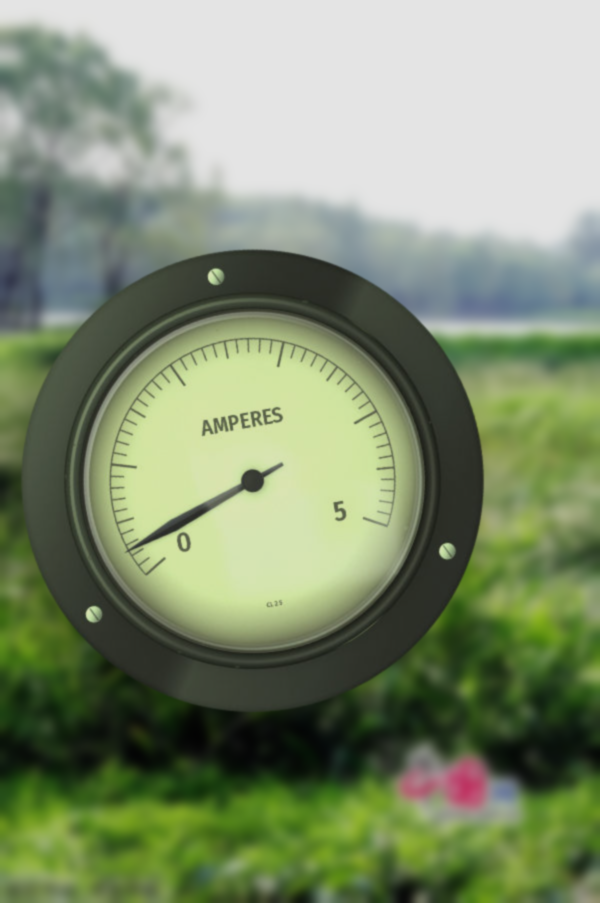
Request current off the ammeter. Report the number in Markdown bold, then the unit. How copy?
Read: **0.25** A
